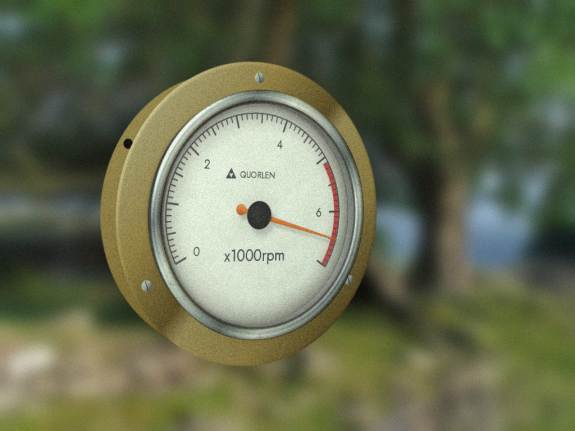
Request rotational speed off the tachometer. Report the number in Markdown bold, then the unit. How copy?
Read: **6500** rpm
